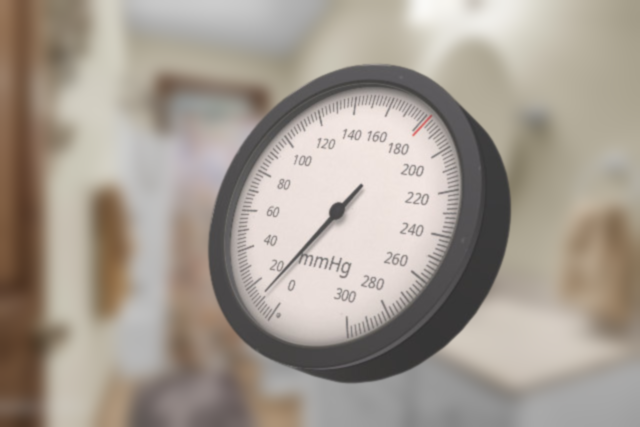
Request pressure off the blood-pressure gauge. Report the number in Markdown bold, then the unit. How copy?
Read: **10** mmHg
